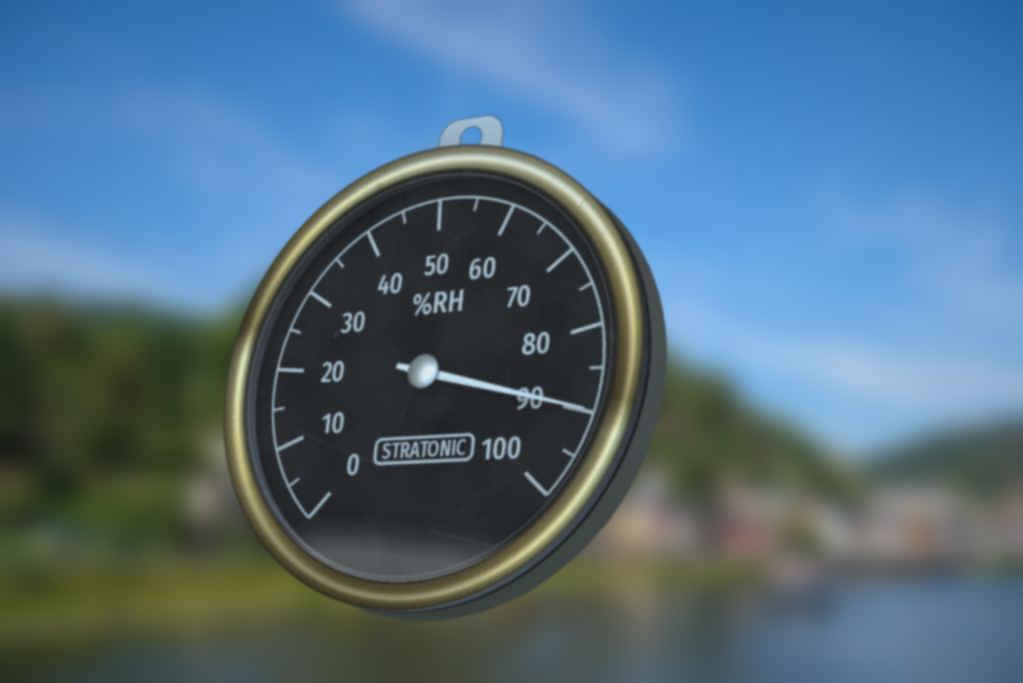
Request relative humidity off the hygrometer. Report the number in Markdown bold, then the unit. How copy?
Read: **90** %
